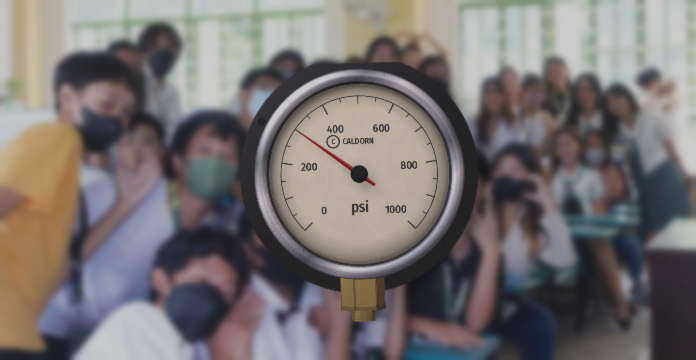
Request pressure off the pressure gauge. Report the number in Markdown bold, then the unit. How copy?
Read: **300** psi
